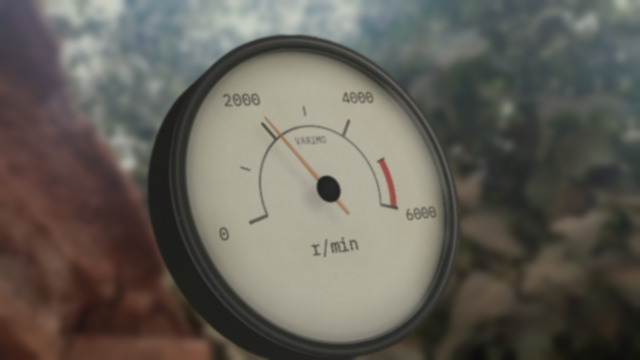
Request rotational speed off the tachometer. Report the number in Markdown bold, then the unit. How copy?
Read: **2000** rpm
